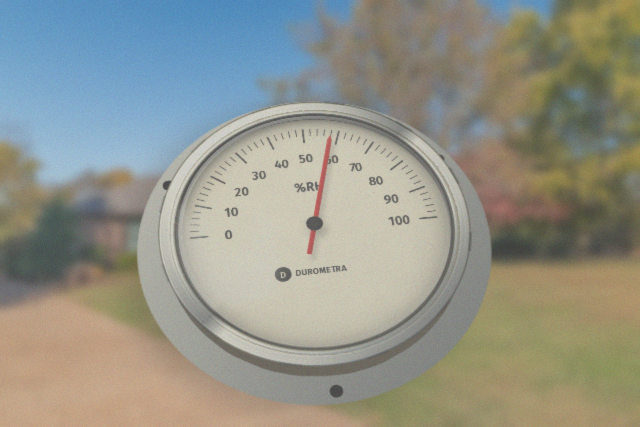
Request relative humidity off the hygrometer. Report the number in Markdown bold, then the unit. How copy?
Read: **58** %
